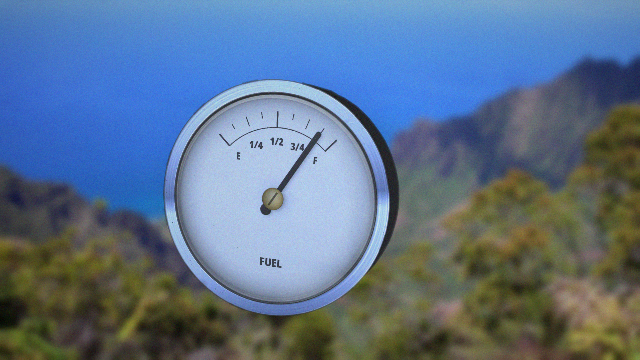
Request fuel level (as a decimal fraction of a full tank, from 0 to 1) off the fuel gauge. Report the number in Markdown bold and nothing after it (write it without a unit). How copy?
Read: **0.875**
